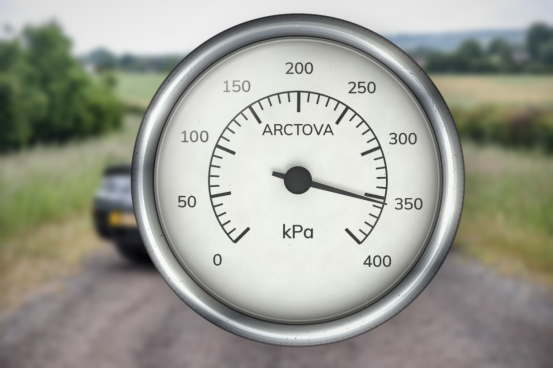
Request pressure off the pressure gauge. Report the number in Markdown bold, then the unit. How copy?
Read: **355** kPa
